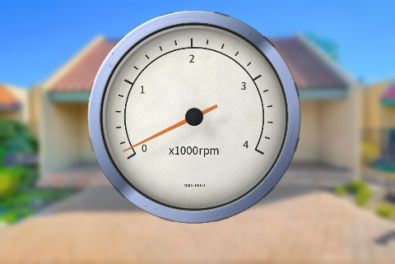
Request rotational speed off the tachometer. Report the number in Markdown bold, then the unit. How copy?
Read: **100** rpm
